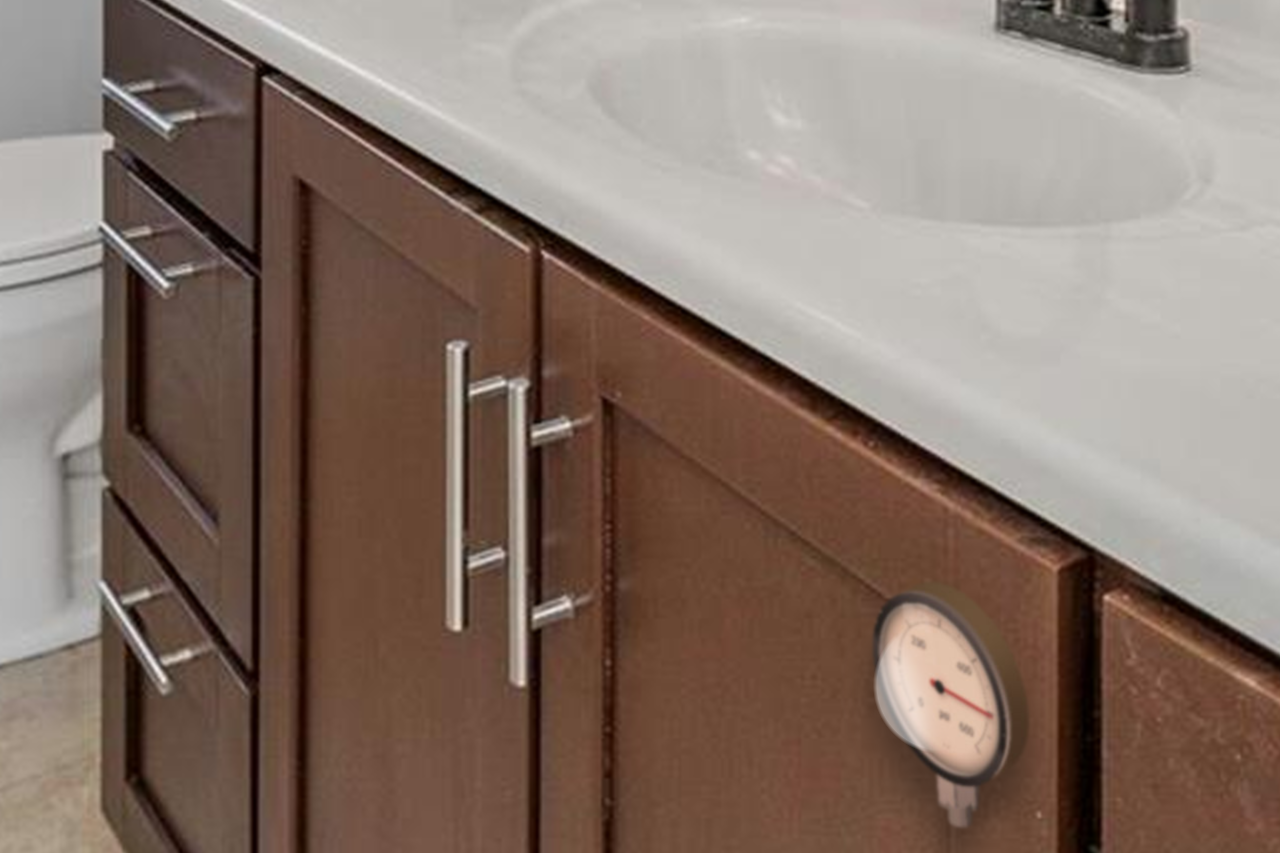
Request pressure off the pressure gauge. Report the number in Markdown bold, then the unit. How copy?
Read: **500** psi
